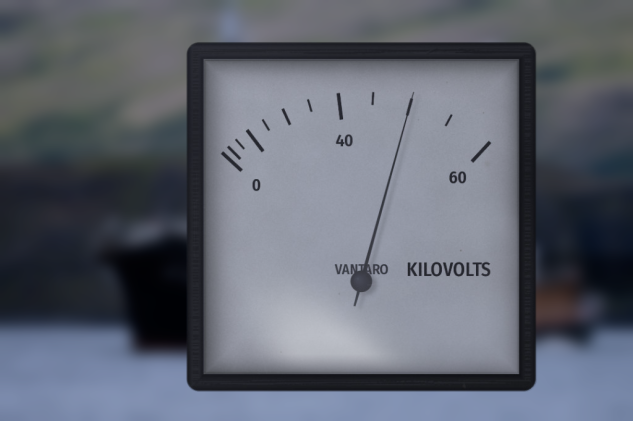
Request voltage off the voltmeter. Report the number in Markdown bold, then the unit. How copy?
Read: **50** kV
